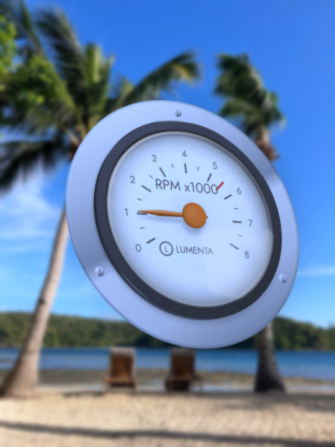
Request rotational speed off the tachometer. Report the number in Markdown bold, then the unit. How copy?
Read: **1000** rpm
